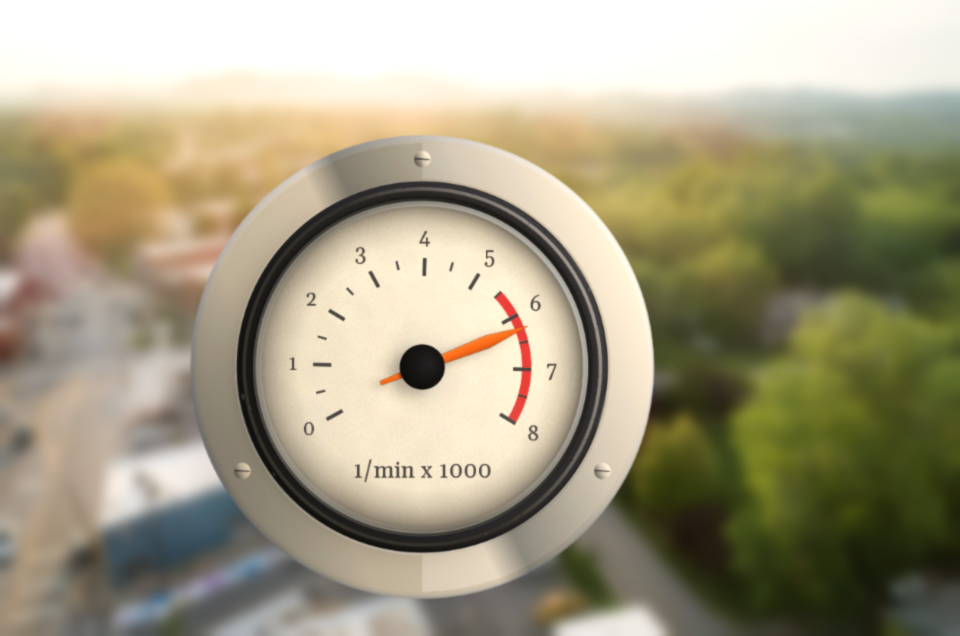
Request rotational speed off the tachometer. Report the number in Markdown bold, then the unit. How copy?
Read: **6250** rpm
